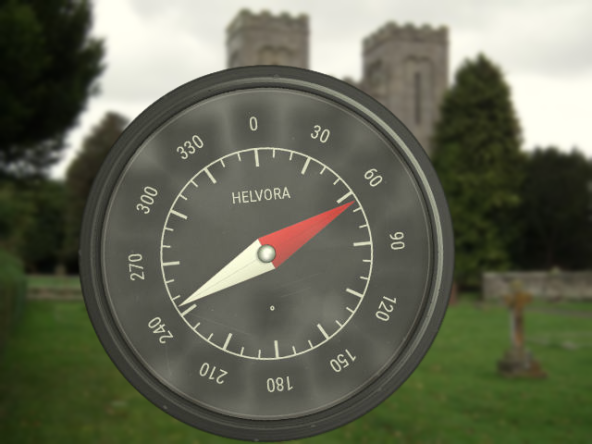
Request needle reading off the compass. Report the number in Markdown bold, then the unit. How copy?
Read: **65** °
